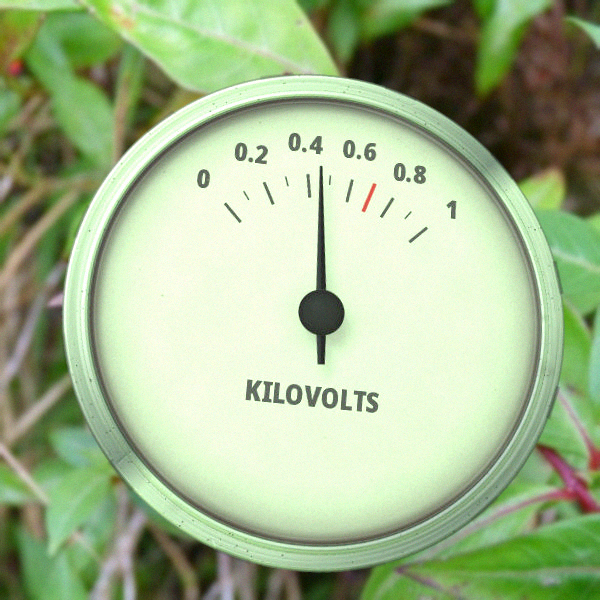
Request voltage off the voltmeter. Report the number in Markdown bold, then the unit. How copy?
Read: **0.45** kV
